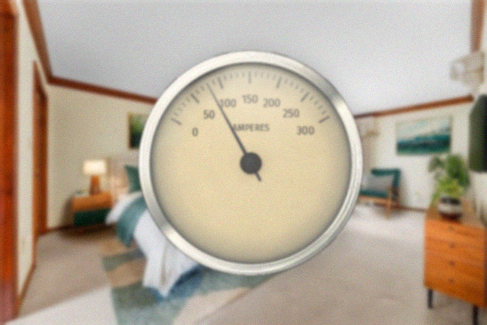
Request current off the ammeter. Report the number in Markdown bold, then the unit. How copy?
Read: **80** A
